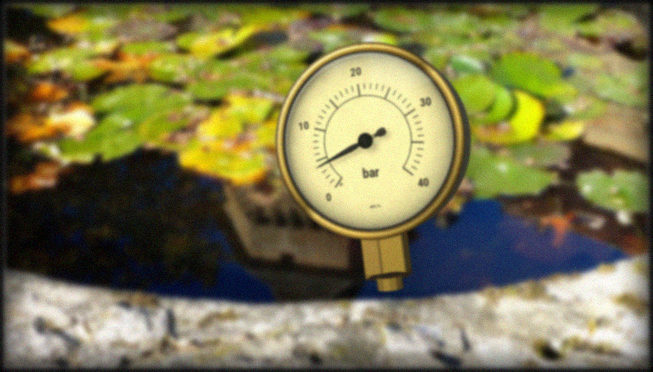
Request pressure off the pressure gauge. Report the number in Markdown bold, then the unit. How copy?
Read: **4** bar
